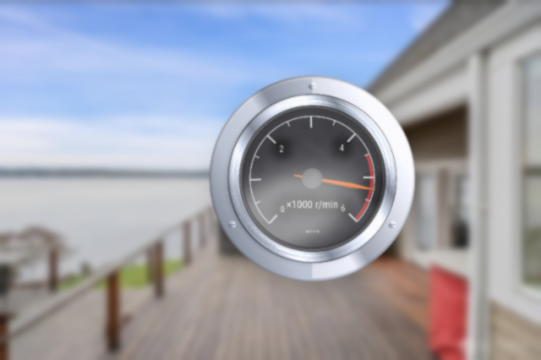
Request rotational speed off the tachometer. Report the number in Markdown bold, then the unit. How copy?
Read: **5250** rpm
